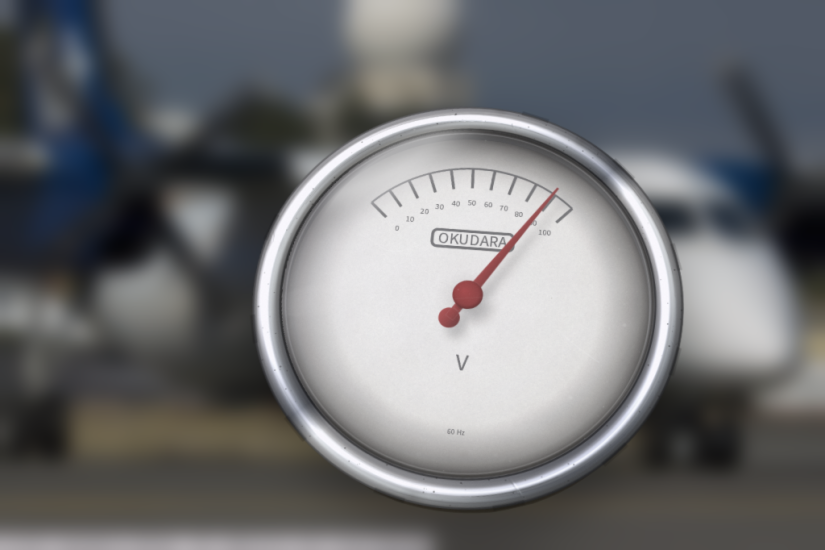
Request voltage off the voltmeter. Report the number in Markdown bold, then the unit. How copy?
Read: **90** V
